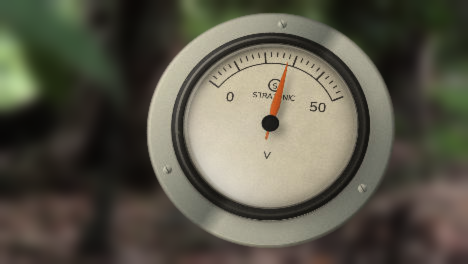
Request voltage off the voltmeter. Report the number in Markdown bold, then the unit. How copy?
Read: **28** V
